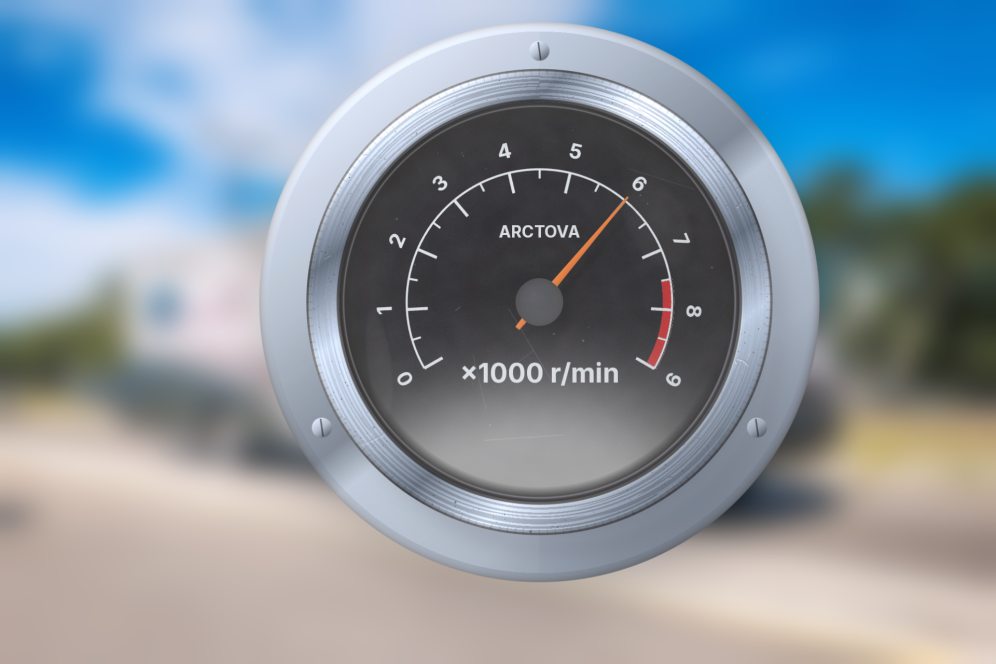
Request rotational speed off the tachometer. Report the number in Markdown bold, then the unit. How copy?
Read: **6000** rpm
